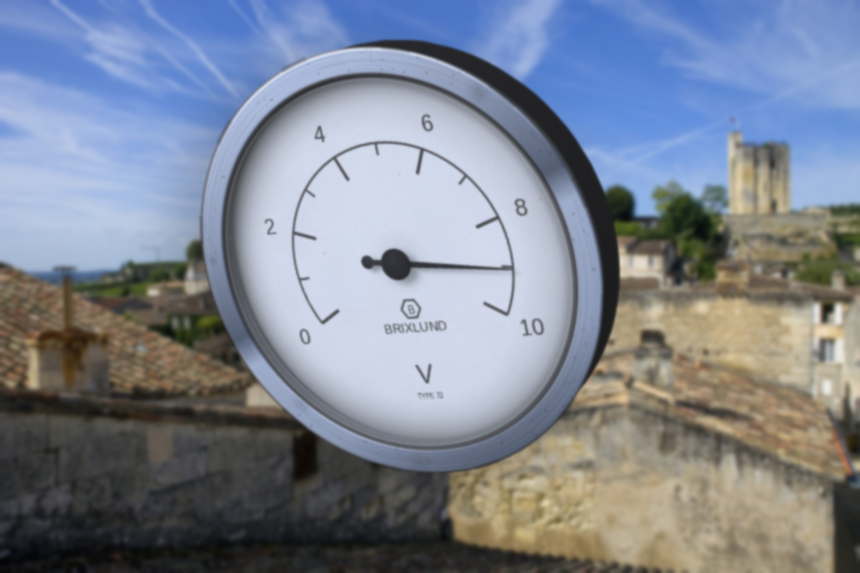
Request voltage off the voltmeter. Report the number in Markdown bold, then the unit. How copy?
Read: **9** V
